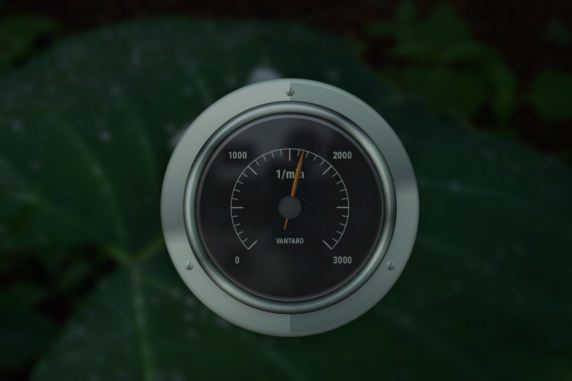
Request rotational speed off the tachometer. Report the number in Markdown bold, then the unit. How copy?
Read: **1650** rpm
